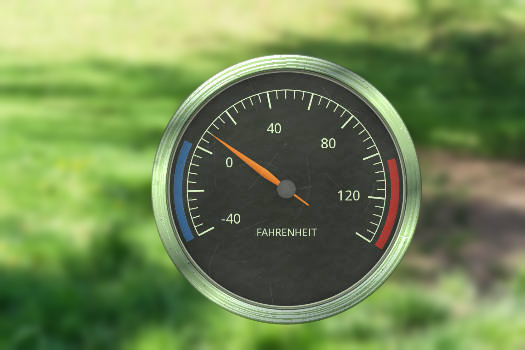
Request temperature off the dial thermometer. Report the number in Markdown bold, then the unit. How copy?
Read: **8** °F
